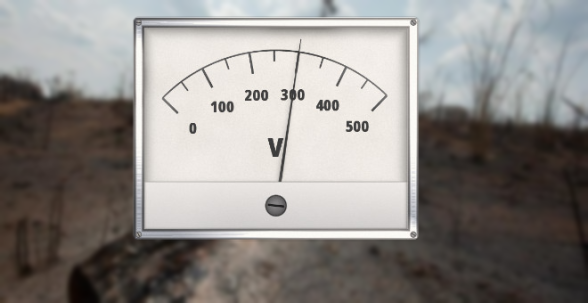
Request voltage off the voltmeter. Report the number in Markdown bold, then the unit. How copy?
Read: **300** V
